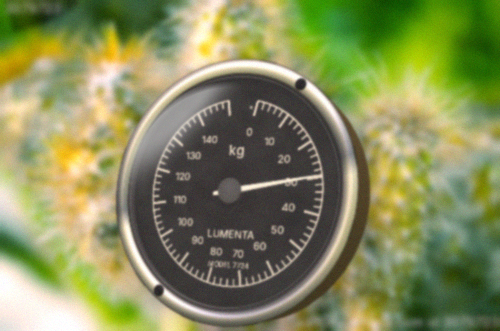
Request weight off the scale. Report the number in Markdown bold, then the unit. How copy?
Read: **30** kg
